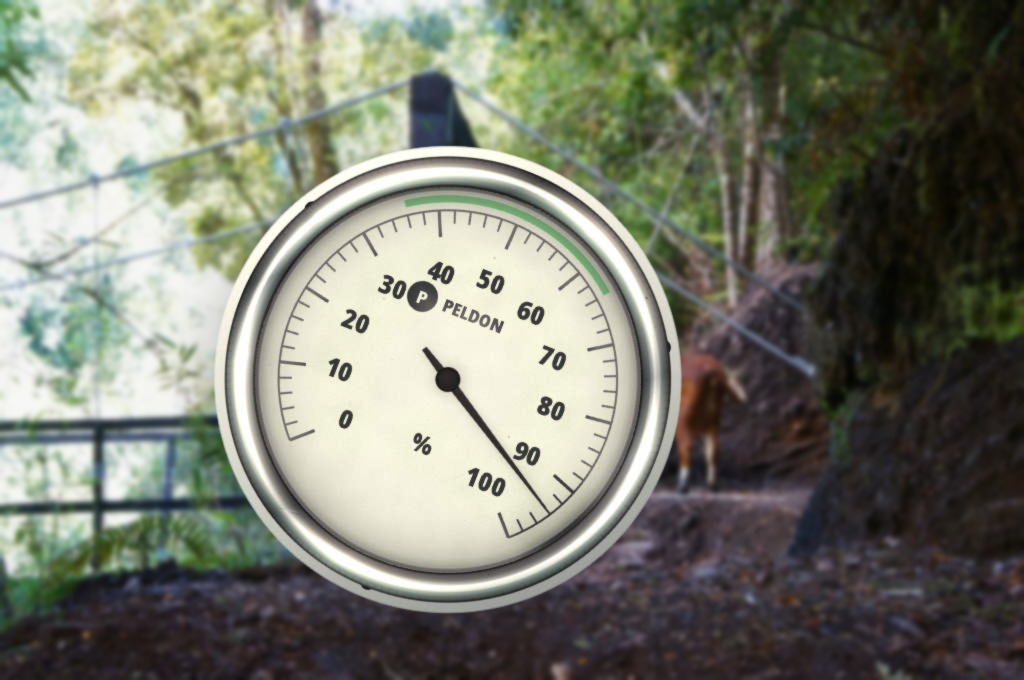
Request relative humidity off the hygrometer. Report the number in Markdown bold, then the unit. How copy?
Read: **94** %
